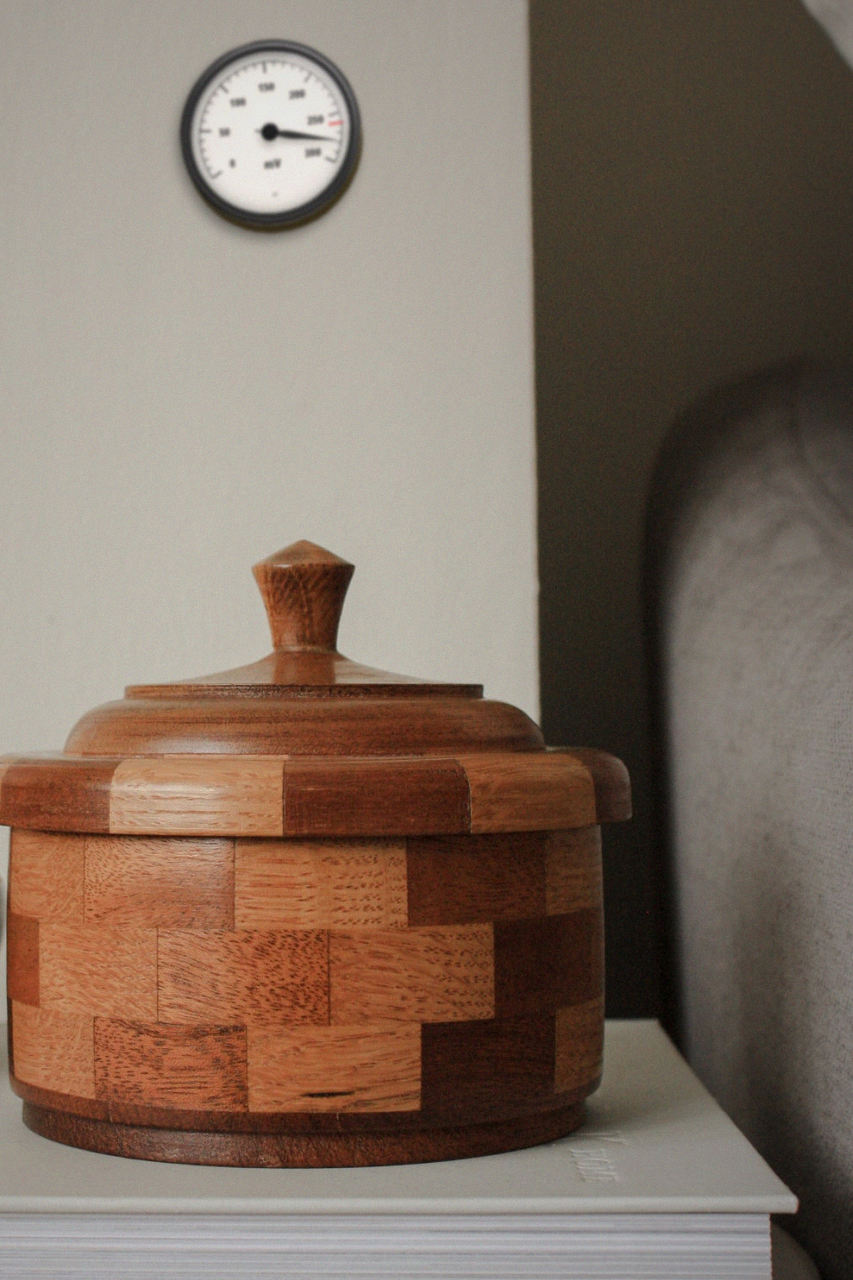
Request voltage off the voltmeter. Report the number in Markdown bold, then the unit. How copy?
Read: **280** mV
